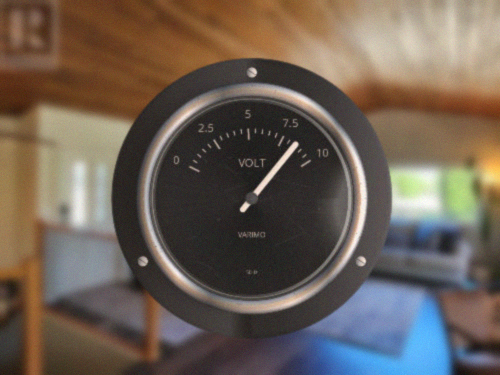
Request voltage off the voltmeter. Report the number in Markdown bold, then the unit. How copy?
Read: **8.5** V
